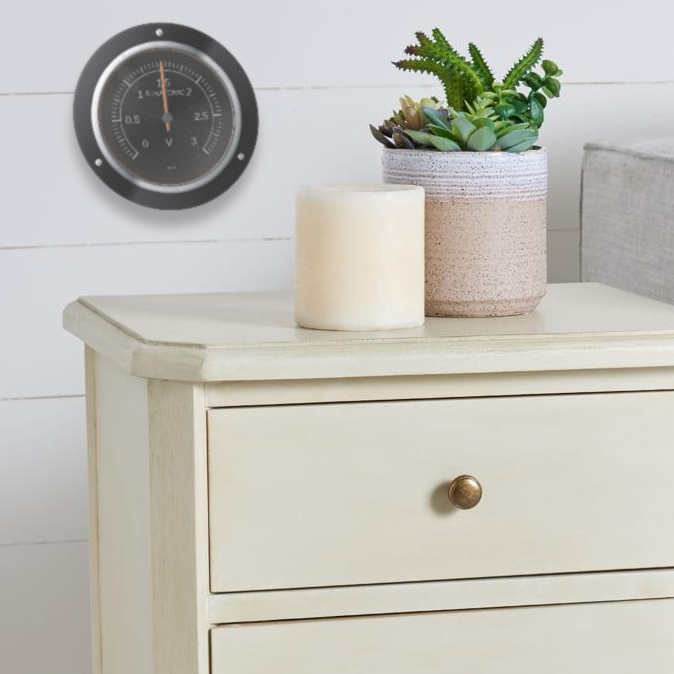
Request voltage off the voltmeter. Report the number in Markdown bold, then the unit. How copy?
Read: **1.5** V
